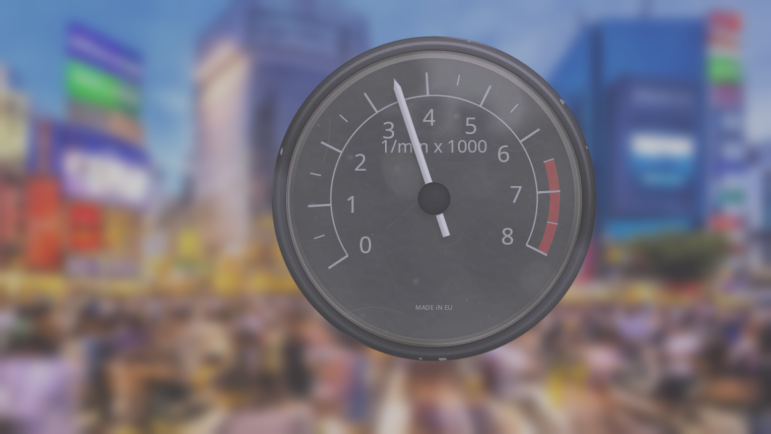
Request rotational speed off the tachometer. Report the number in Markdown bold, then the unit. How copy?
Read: **3500** rpm
